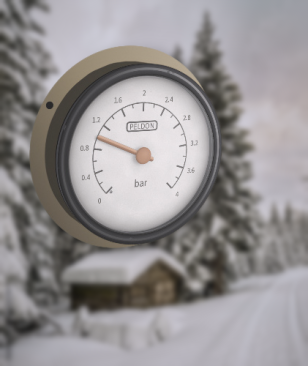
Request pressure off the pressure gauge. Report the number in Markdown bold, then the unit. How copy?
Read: **1** bar
